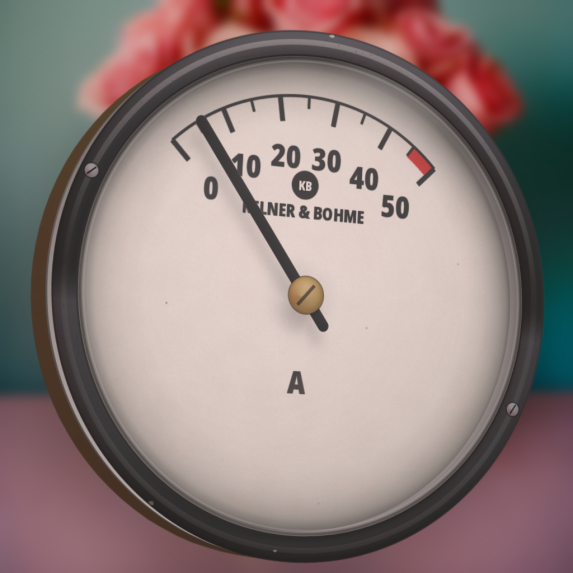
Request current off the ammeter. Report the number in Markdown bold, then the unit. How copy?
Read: **5** A
